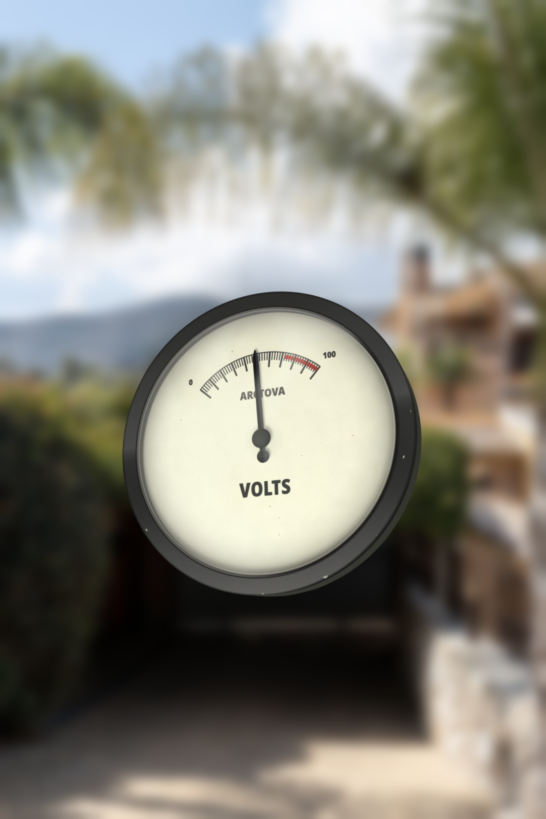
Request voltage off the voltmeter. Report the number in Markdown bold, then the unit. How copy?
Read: **50** V
